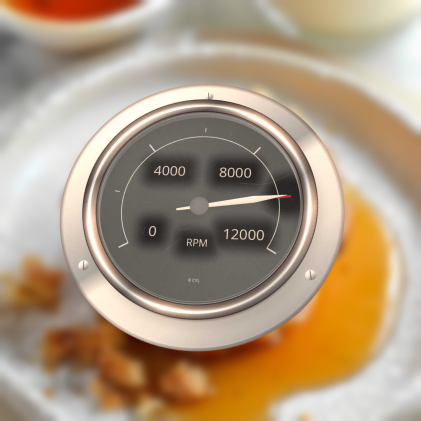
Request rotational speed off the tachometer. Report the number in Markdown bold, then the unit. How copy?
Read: **10000** rpm
